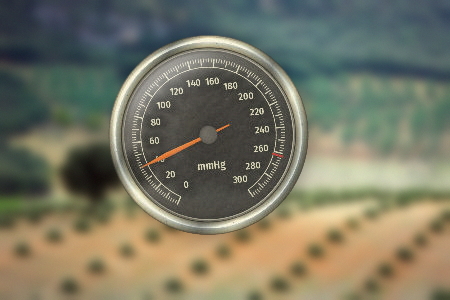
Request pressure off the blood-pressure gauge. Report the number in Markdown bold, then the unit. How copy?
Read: **40** mmHg
